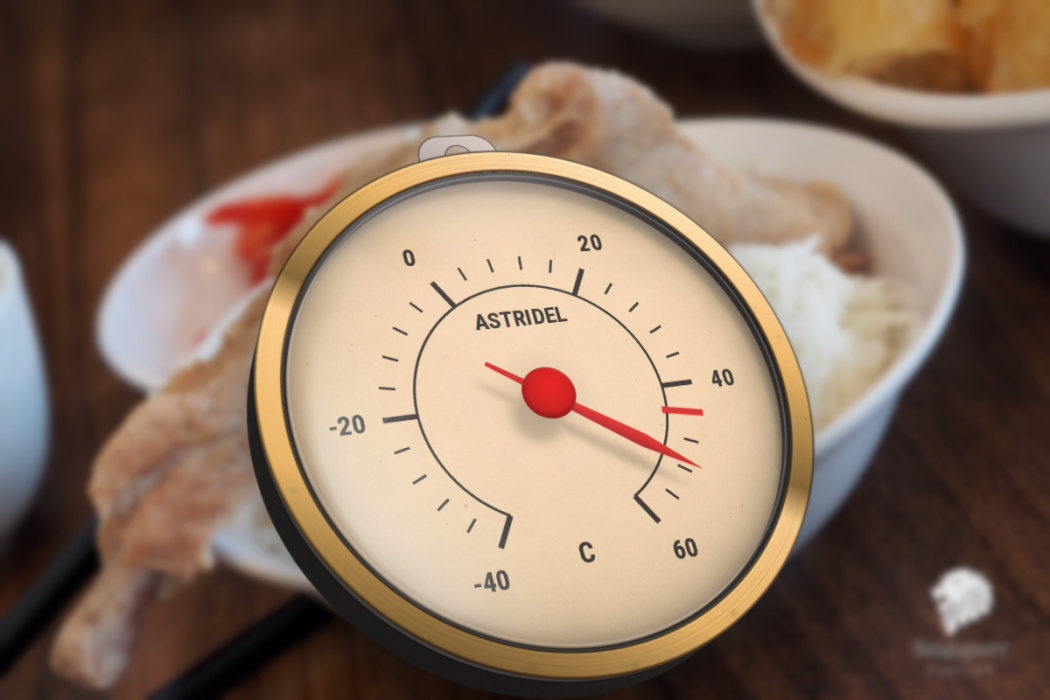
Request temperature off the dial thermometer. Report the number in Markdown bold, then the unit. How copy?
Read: **52** °C
